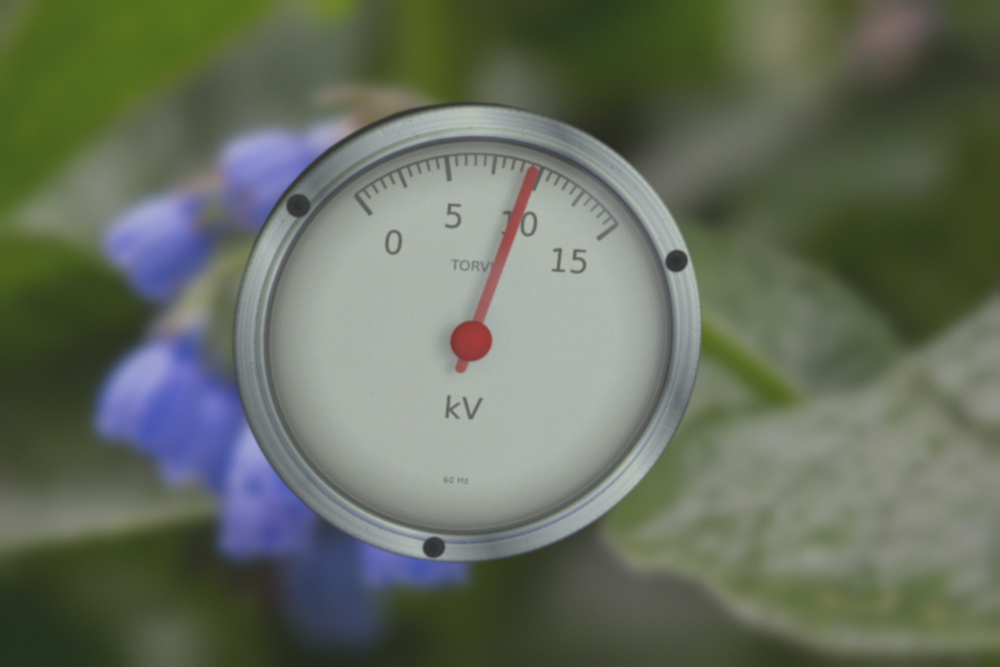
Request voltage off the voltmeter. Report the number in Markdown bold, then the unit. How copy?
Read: **9.5** kV
